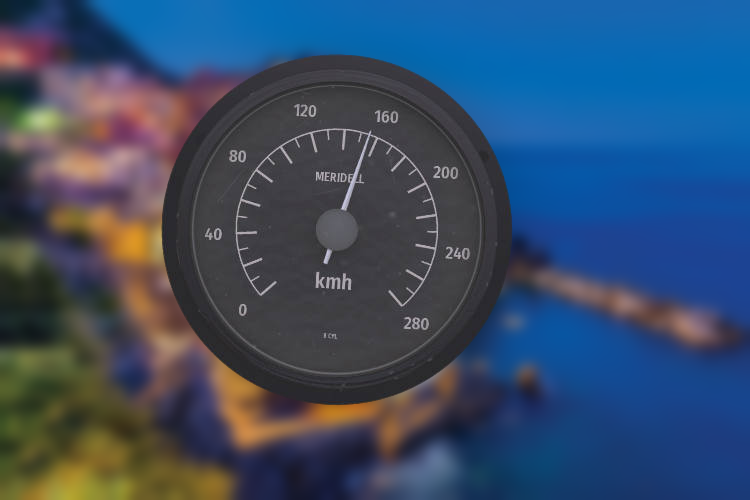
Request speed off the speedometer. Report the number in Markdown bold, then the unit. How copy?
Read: **155** km/h
